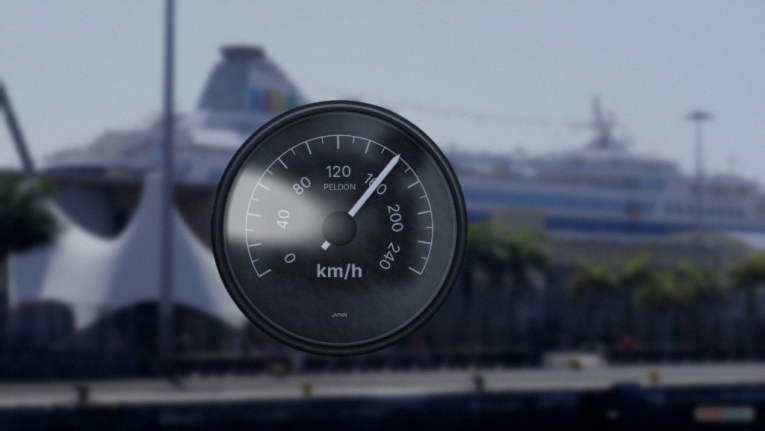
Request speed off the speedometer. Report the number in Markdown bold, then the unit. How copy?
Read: **160** km/h
